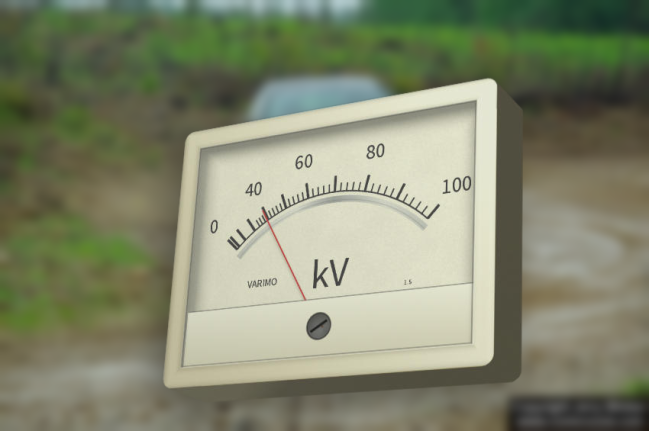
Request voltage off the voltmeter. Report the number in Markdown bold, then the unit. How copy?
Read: **40** kV
